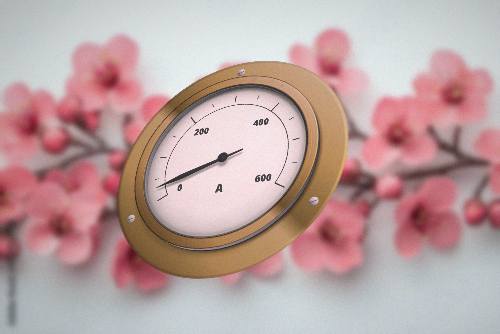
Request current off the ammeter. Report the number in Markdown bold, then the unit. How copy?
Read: **25** A
